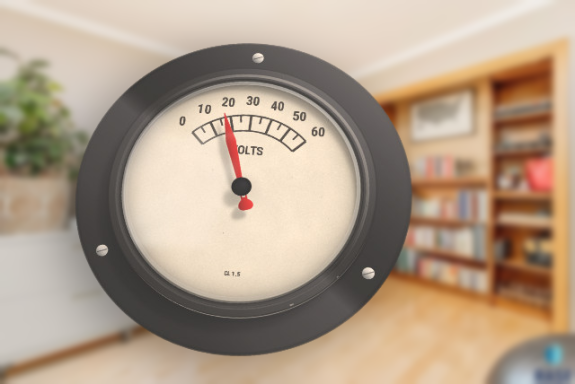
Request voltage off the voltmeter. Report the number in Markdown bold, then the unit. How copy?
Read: **17.5** V
